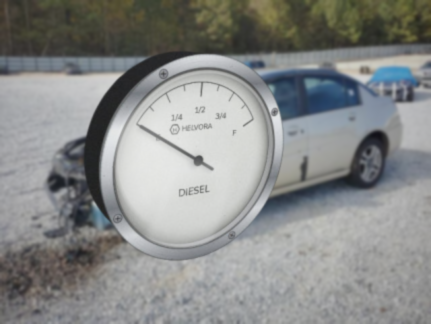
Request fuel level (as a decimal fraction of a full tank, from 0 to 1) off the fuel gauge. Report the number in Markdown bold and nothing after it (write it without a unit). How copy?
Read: **0**
